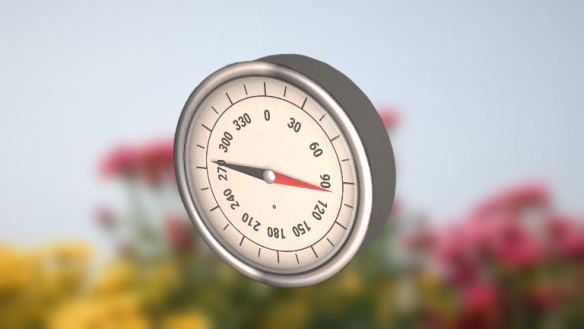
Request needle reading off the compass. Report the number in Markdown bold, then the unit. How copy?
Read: **97.5** °
